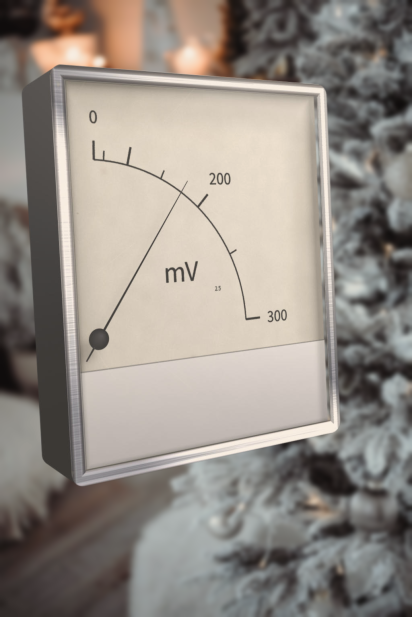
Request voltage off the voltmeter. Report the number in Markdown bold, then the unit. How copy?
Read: **175** mV
